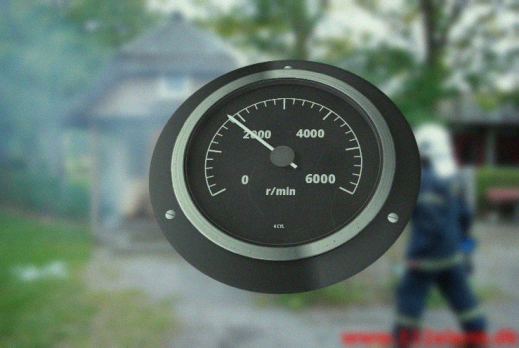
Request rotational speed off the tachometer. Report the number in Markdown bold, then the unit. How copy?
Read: **1800** rpm
